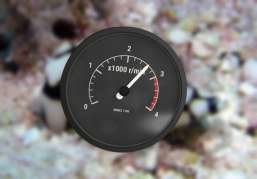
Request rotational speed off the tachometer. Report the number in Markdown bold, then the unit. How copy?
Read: **2600** rpm
